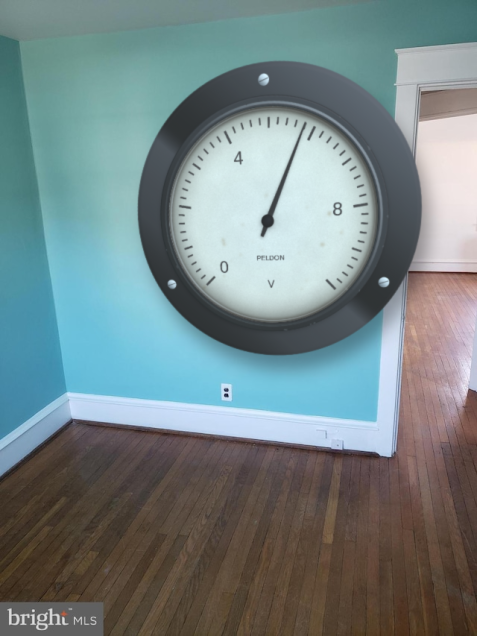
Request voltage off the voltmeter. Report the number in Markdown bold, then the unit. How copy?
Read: **5.8** V
